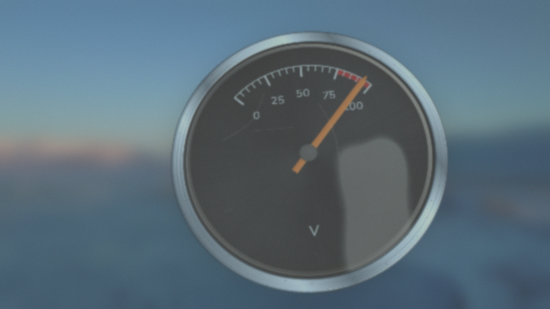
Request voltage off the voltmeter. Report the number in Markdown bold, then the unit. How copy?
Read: **95** V
